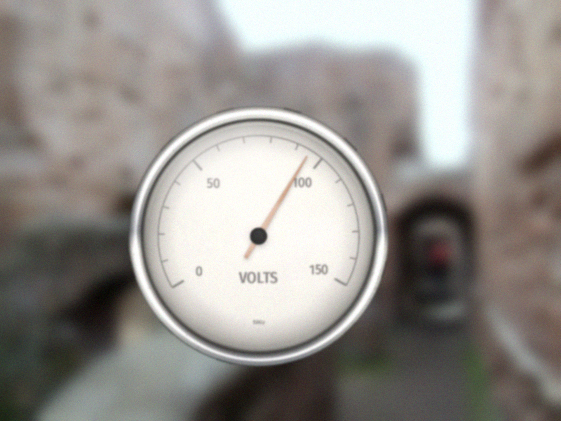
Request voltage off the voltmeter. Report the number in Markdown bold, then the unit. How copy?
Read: **95** V
